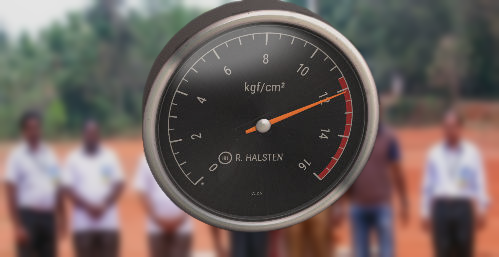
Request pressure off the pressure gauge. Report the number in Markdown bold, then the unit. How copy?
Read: **12** kg/cm²
